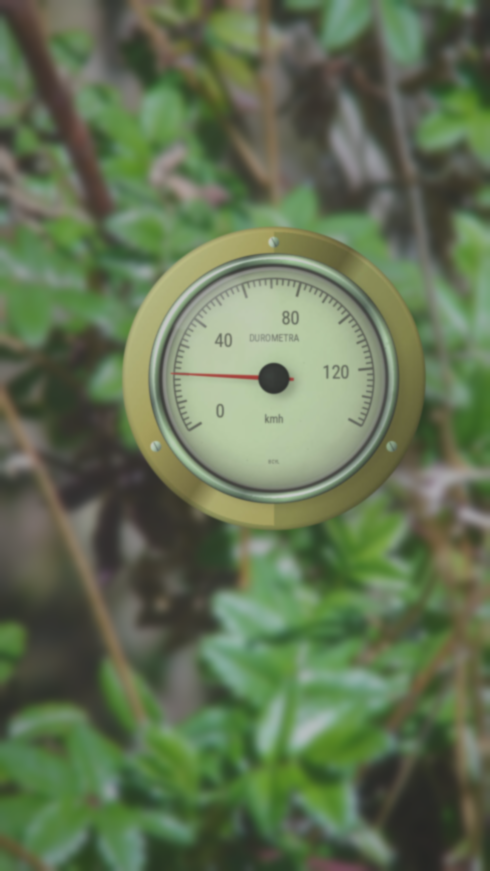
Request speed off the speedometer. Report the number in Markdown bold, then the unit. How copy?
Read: **20** km/h
